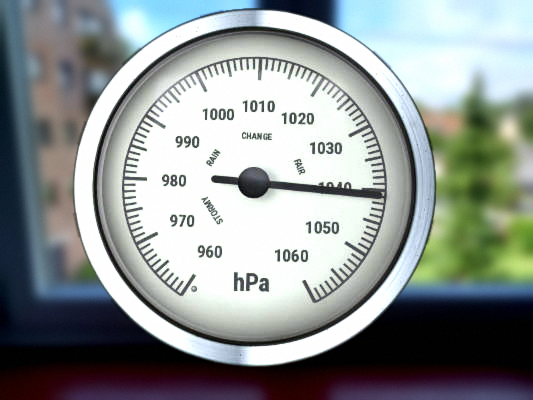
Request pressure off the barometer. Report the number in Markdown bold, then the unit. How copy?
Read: **1041** hPa
